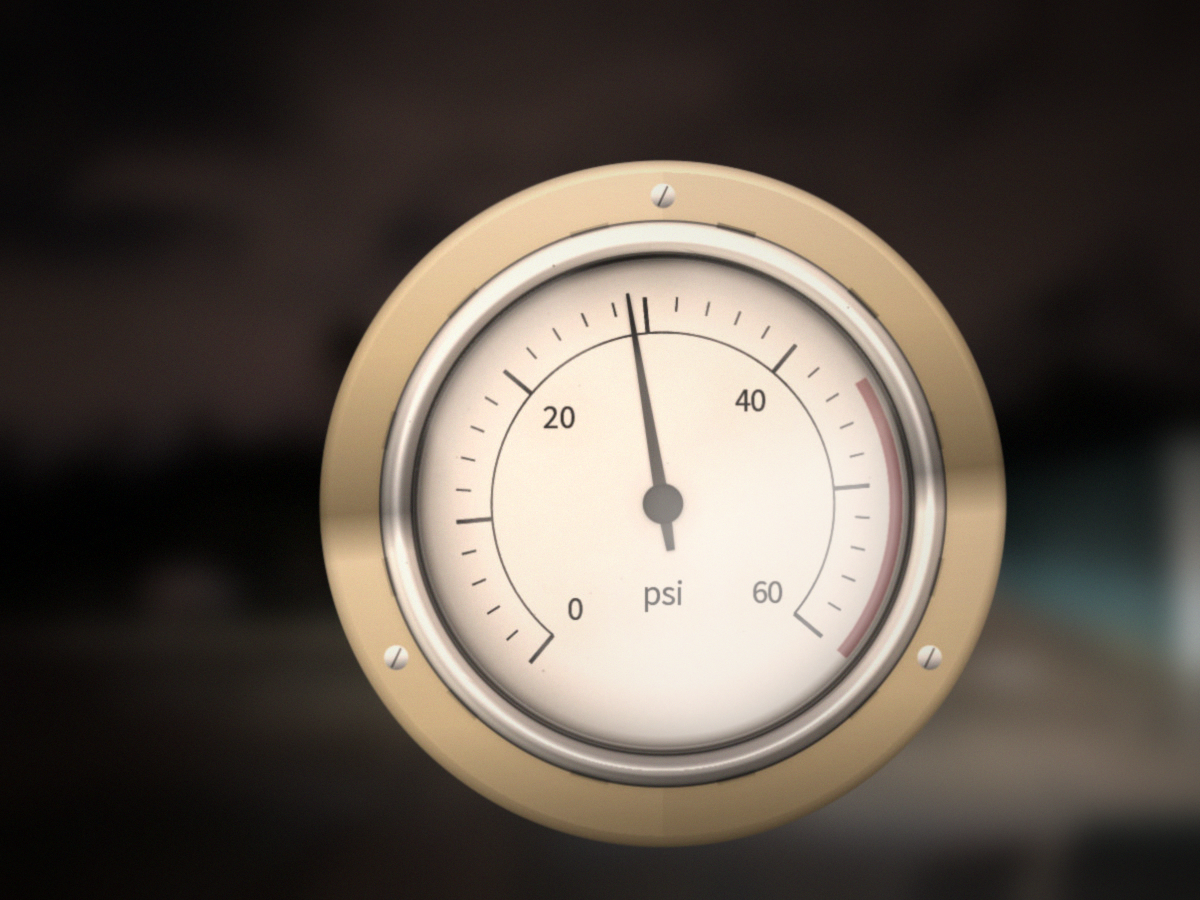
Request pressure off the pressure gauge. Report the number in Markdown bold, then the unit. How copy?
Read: **29** psi
